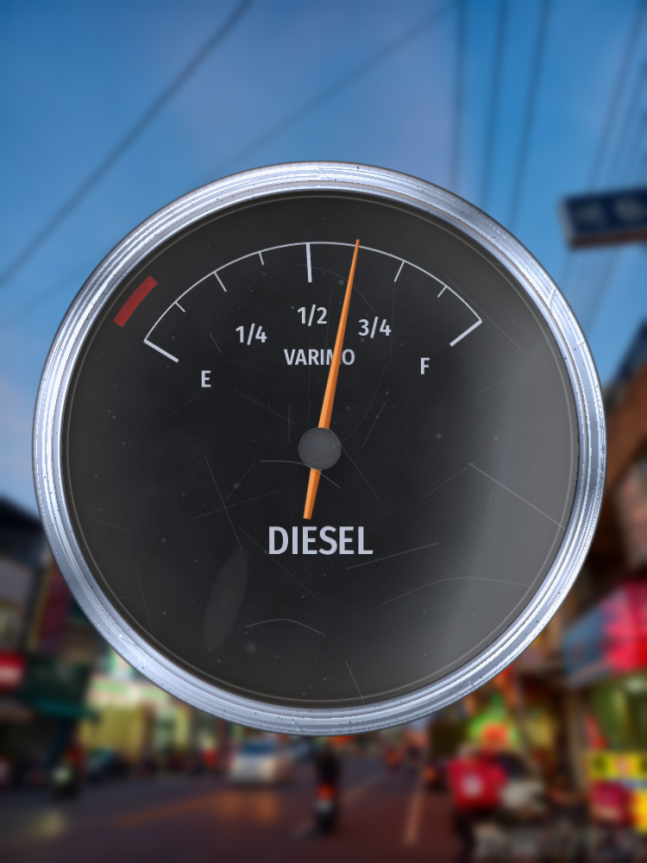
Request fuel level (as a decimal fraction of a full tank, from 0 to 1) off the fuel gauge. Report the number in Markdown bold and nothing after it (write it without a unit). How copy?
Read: **0.625**
